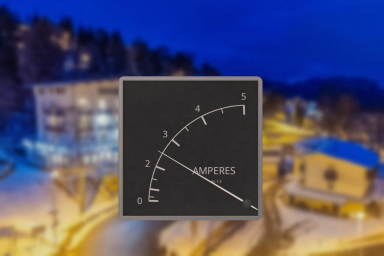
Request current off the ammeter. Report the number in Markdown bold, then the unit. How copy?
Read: **2.5** A
